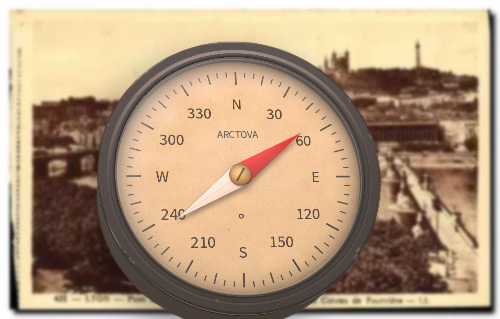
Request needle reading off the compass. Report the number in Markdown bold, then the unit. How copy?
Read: **55** °
